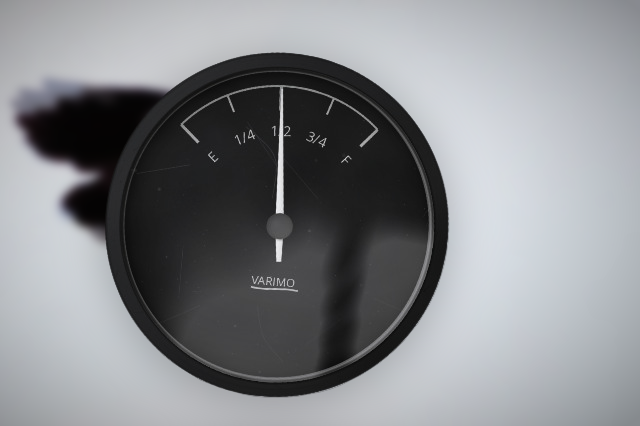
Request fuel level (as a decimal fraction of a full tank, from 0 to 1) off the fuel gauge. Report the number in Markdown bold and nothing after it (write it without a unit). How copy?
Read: **0.5**
